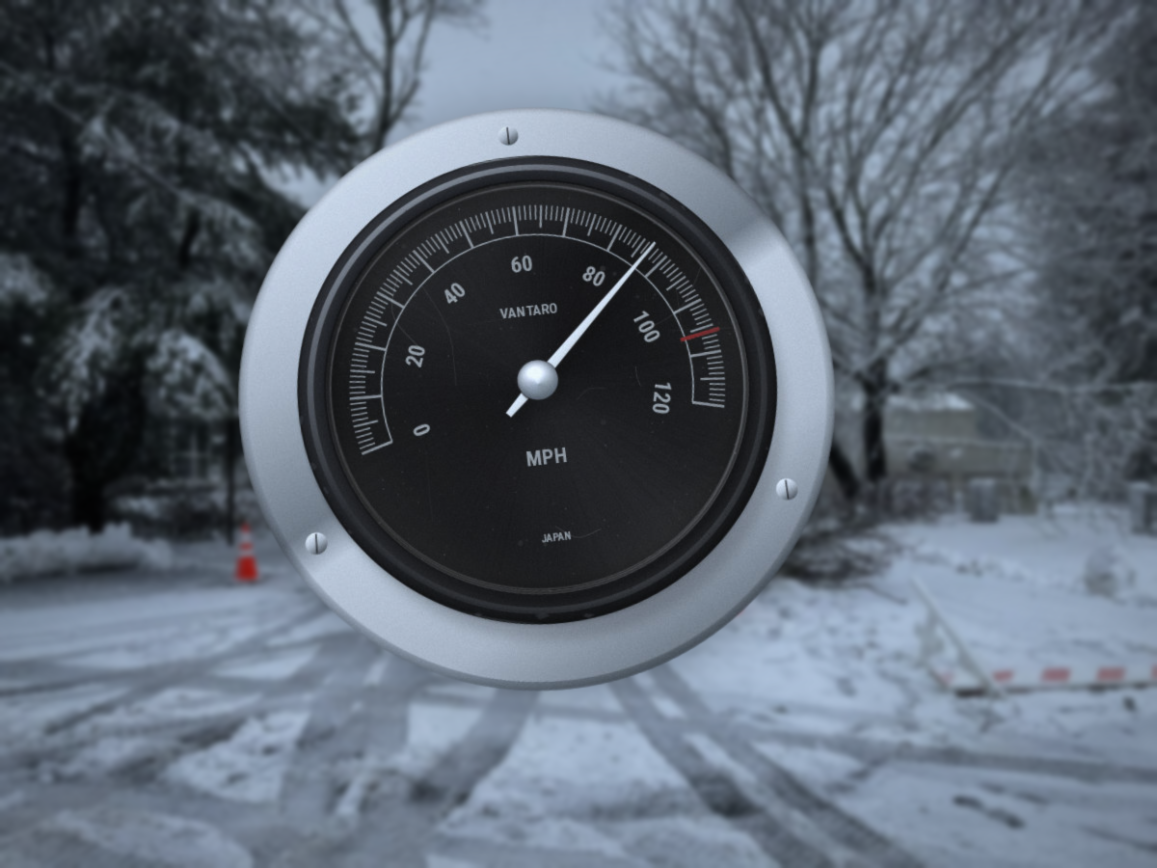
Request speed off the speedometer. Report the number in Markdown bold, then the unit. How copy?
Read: **87** mph
